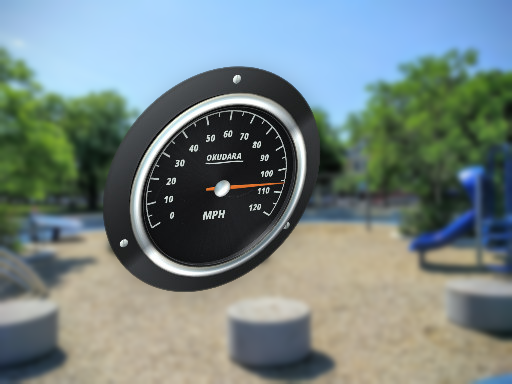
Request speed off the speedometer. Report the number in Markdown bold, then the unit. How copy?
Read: **105** mph
